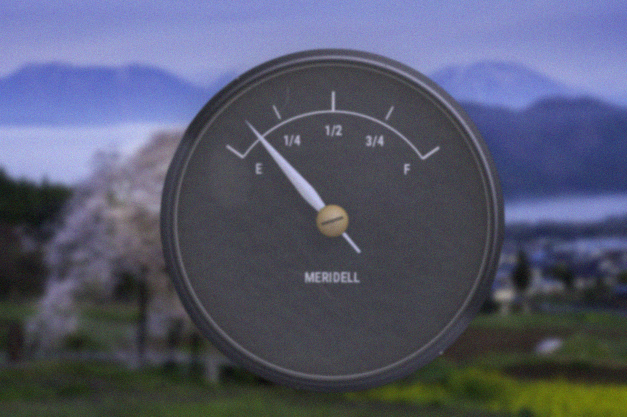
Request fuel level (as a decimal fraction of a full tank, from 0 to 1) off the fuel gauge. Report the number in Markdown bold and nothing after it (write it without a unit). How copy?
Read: **0.125**
